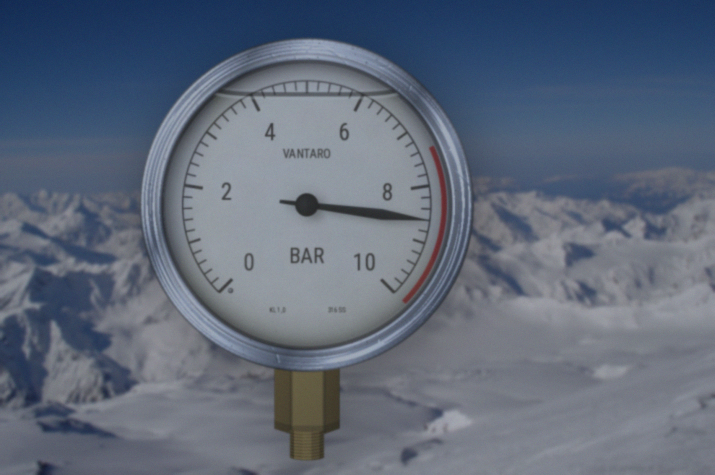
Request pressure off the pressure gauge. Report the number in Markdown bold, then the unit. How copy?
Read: **8.6** bar
